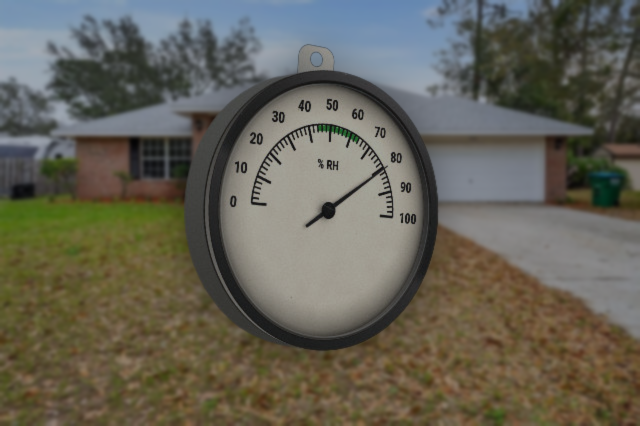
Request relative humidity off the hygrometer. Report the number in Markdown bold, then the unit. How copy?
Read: **80** %
